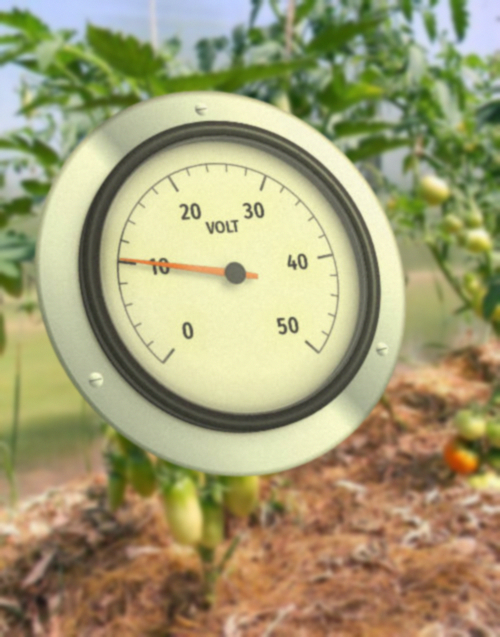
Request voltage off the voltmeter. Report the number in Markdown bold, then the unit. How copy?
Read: **10** V
